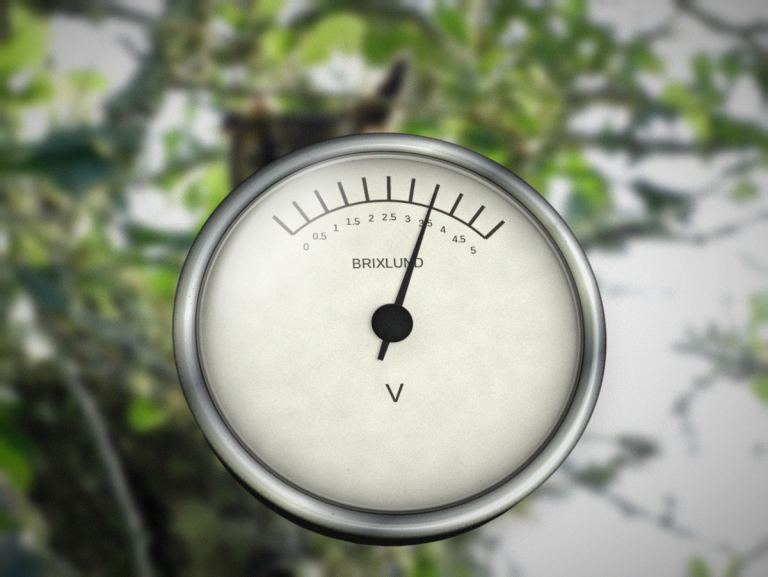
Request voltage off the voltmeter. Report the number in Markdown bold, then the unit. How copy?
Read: **3.5** V
